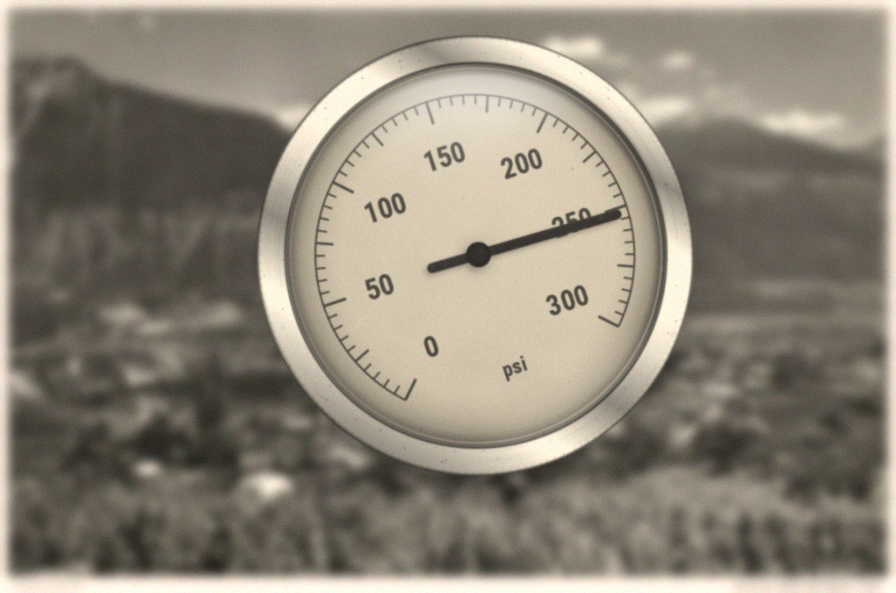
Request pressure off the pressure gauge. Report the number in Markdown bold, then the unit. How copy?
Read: **252.5** psi
